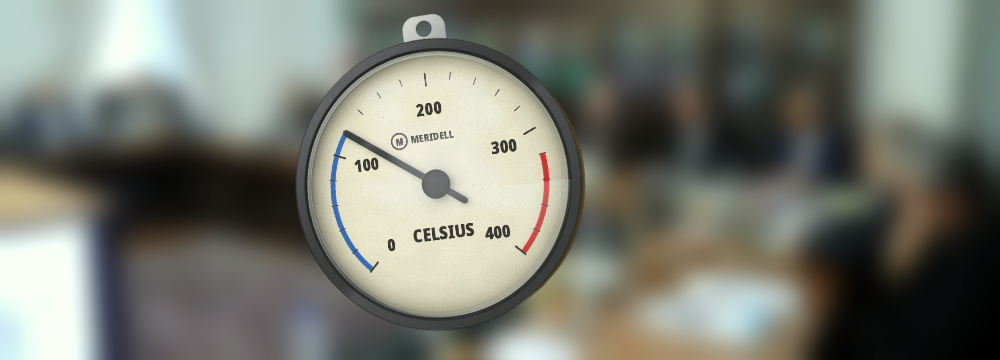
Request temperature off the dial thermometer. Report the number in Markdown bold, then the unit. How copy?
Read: **120** °C
